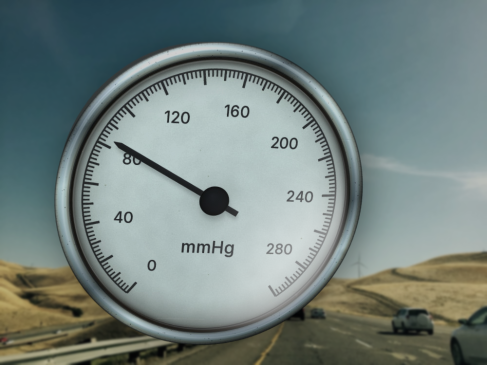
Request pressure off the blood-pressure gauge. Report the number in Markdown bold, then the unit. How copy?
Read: **84** mmHg
